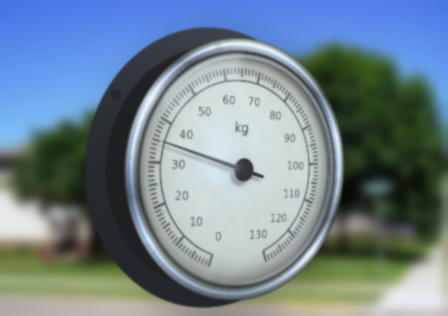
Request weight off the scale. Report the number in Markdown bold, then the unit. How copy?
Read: **35** kg
